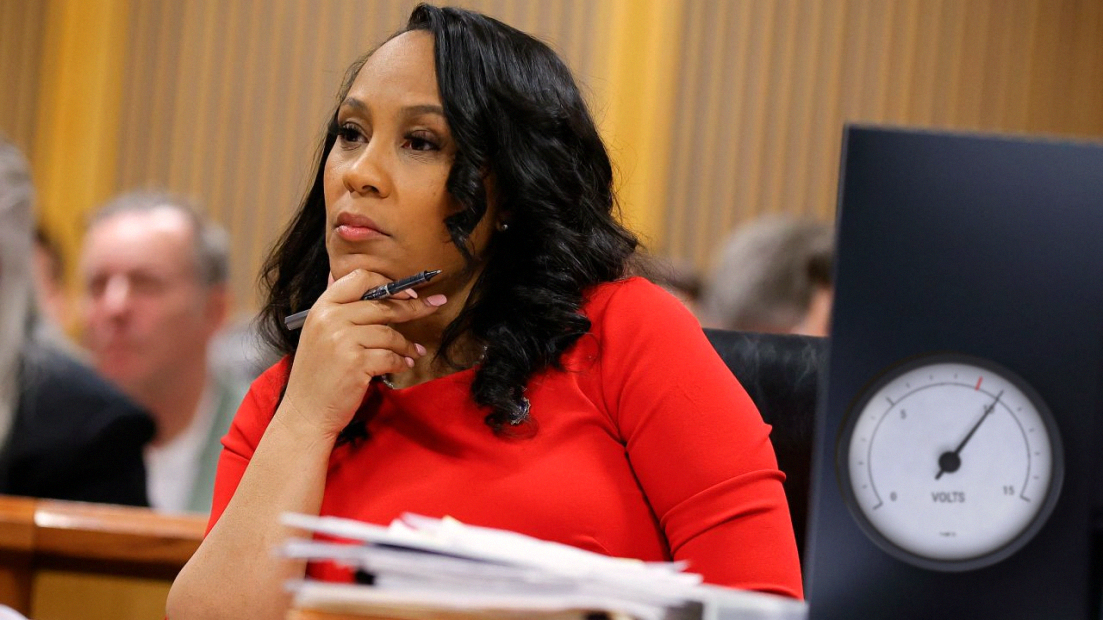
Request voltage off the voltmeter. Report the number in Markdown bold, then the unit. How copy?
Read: **10** V
